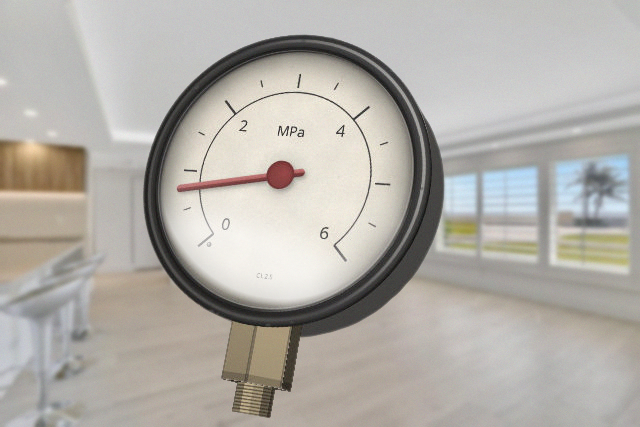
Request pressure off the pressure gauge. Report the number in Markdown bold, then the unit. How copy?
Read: **0.75** MPa
